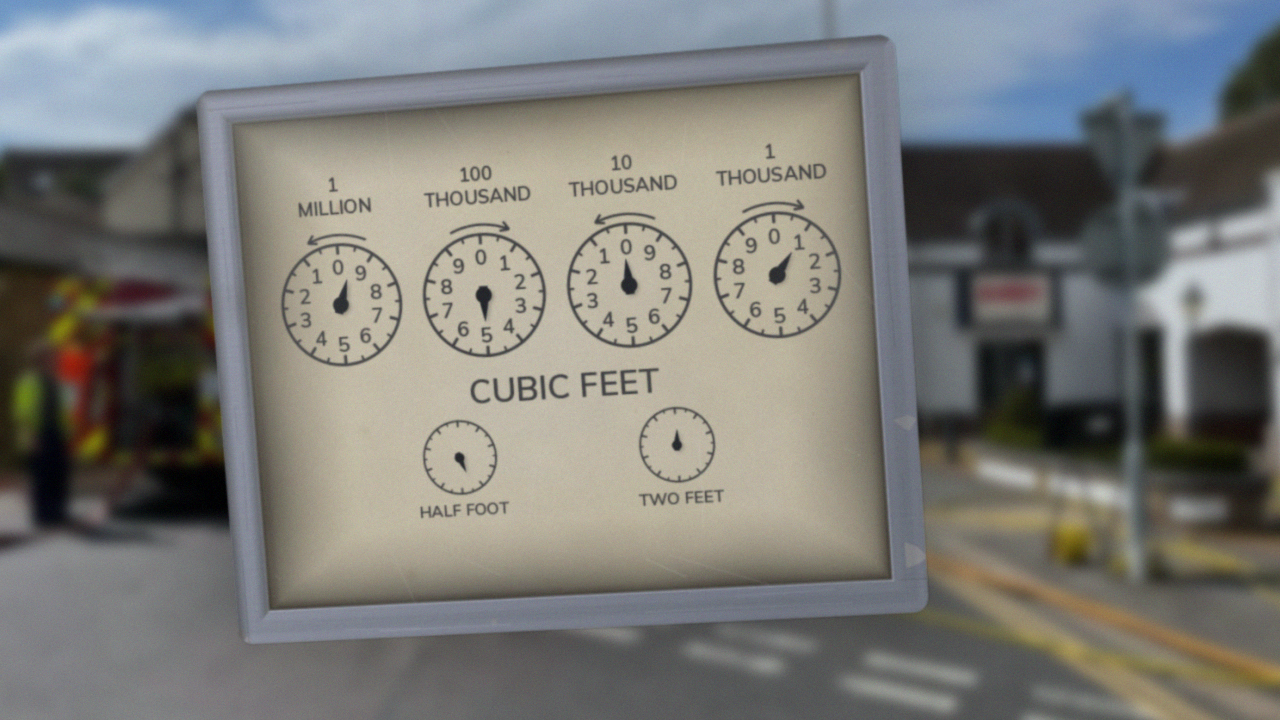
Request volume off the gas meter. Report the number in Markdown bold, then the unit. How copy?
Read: **950100** ft³
